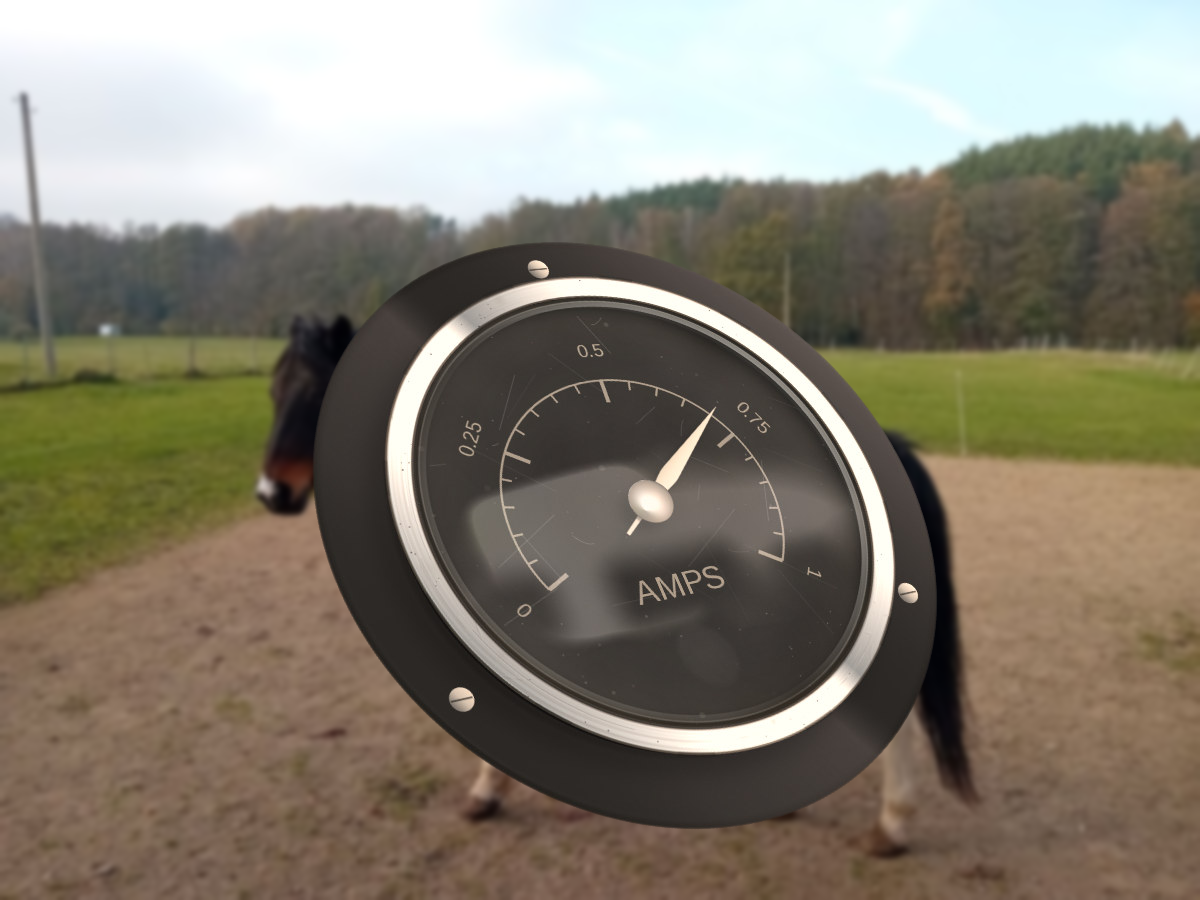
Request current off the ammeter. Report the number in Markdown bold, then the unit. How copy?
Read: **0.7** A
